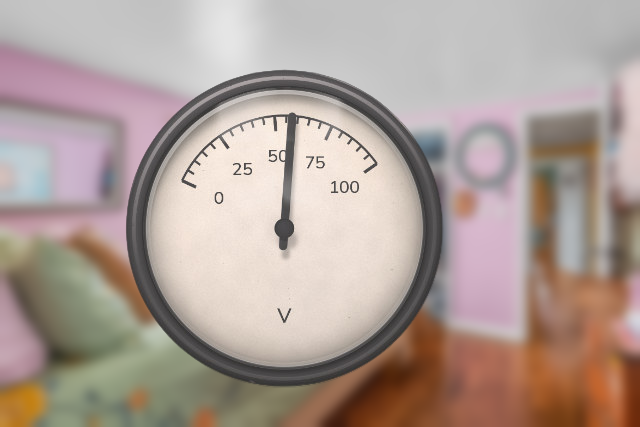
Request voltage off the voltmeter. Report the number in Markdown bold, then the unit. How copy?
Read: **57.5** V
